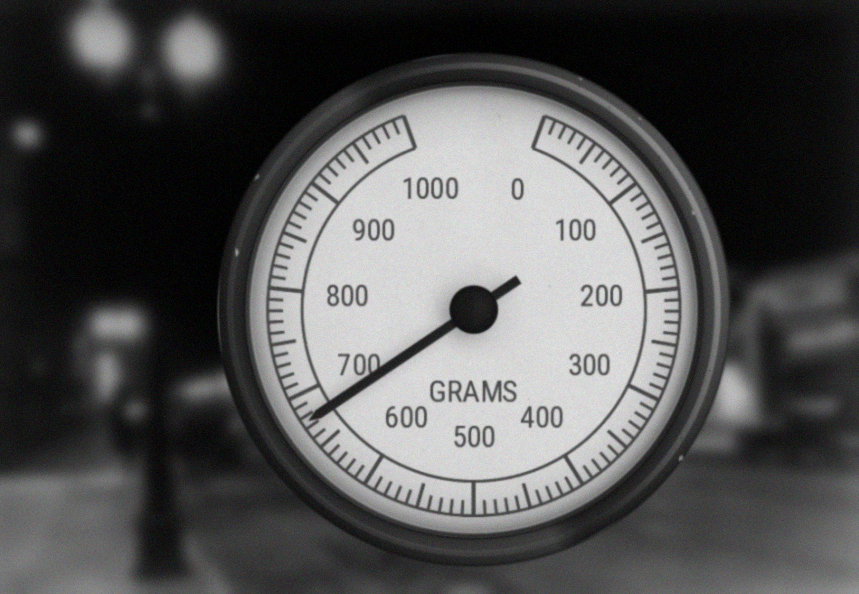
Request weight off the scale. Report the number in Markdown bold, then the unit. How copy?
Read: **675** g
